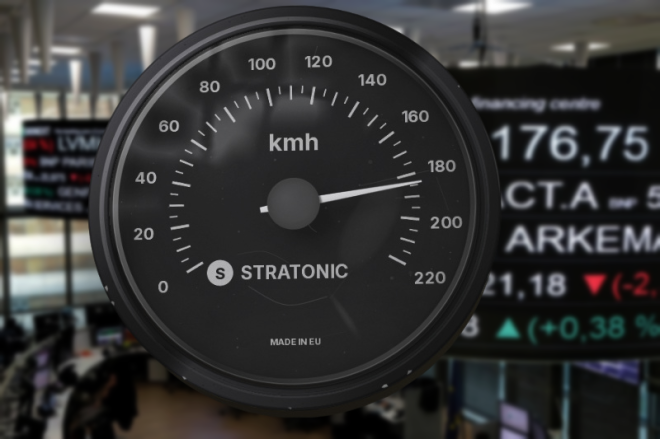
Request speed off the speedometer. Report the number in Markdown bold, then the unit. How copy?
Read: **185** km/h
